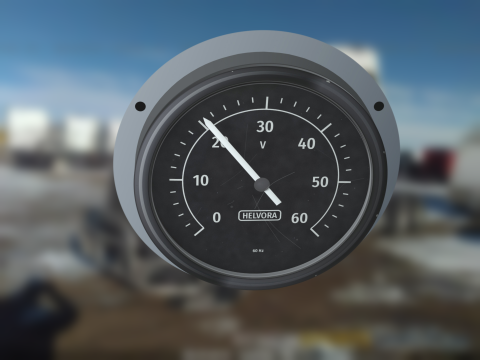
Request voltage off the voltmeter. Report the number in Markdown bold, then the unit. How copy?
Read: **21** V
